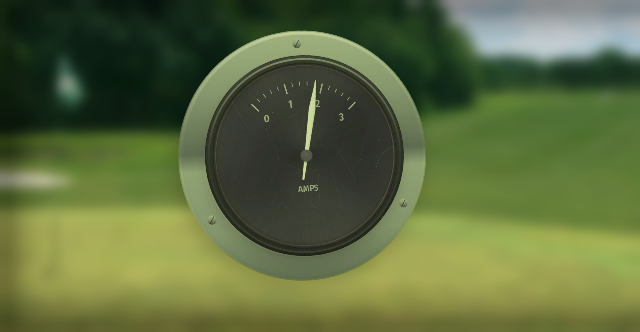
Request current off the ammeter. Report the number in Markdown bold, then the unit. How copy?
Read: **1.8** A
